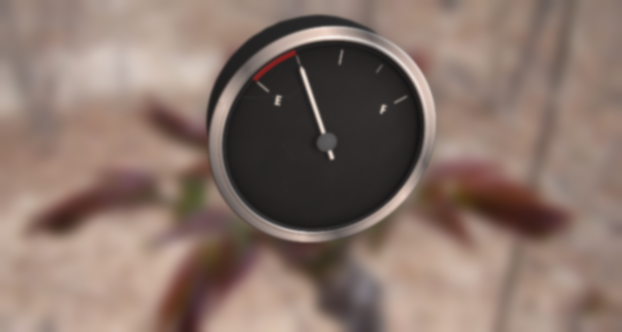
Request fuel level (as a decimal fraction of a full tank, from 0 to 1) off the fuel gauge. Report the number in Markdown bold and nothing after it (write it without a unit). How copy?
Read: **0.25**
